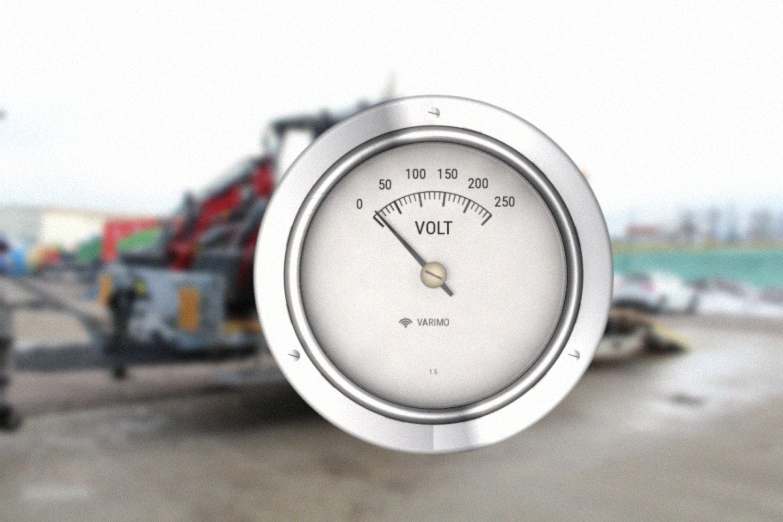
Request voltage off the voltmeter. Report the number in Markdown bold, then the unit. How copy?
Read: **10** V
